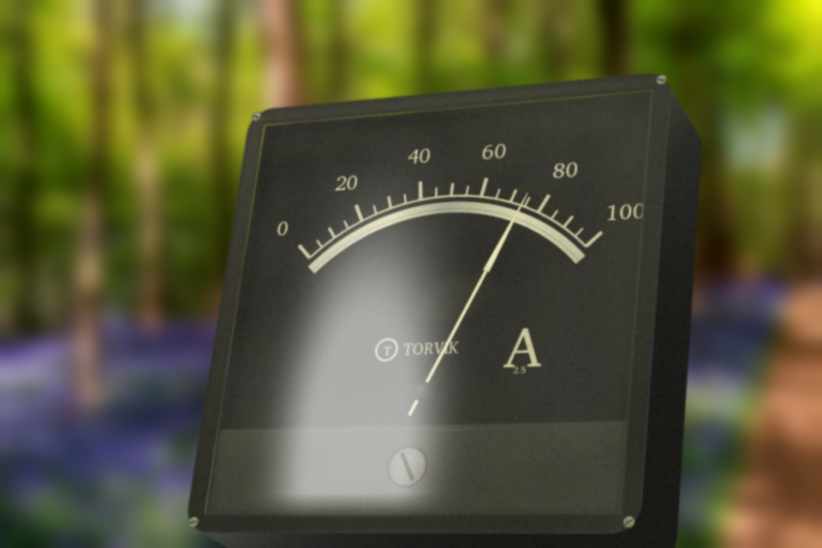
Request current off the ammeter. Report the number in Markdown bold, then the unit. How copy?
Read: **75** A
